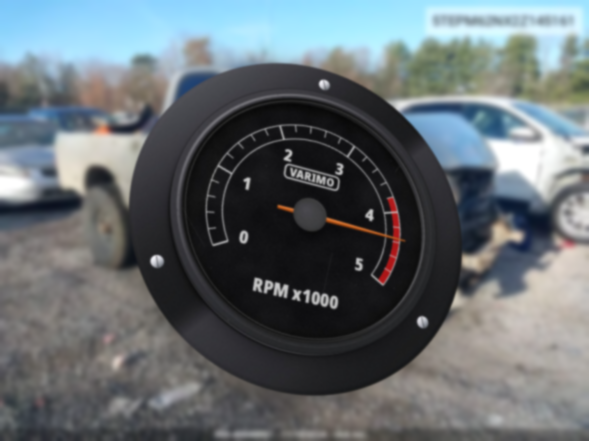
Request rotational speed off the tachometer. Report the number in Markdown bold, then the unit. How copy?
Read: **4400** rpm
